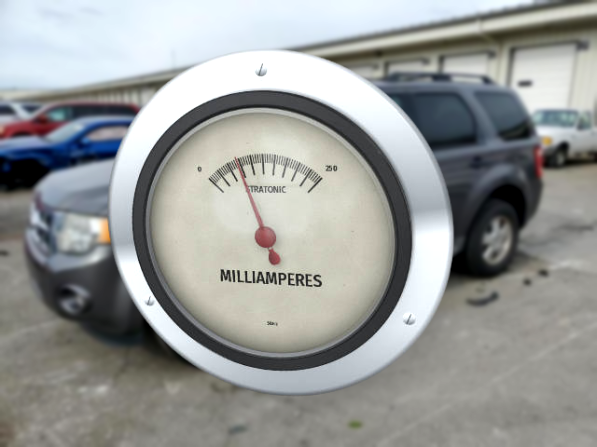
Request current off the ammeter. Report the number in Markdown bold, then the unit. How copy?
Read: **75** mA
